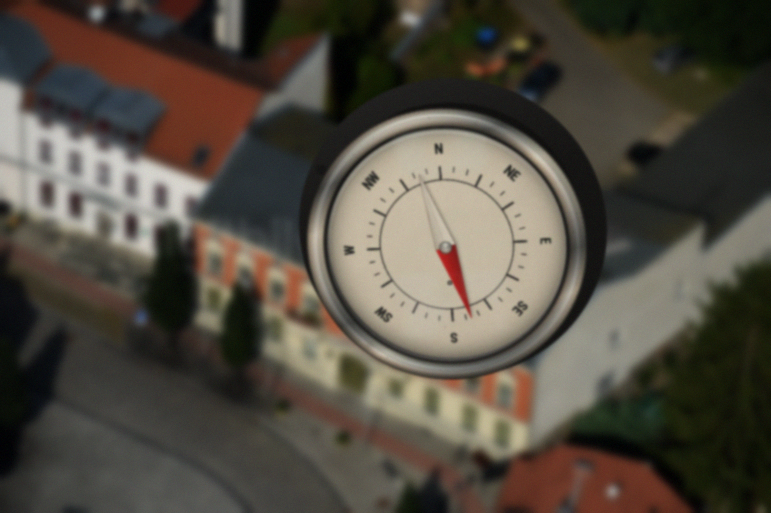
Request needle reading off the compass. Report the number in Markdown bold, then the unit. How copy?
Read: **165** °
